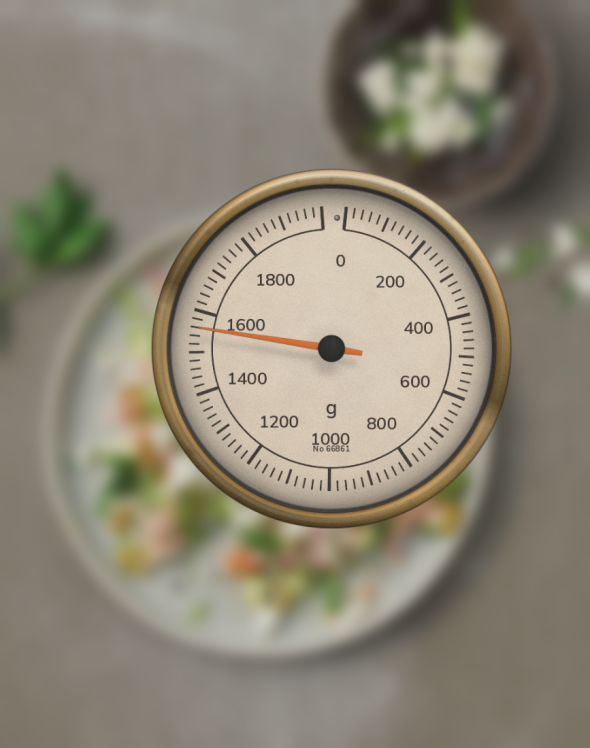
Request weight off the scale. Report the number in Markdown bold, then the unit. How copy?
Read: **1560** g
